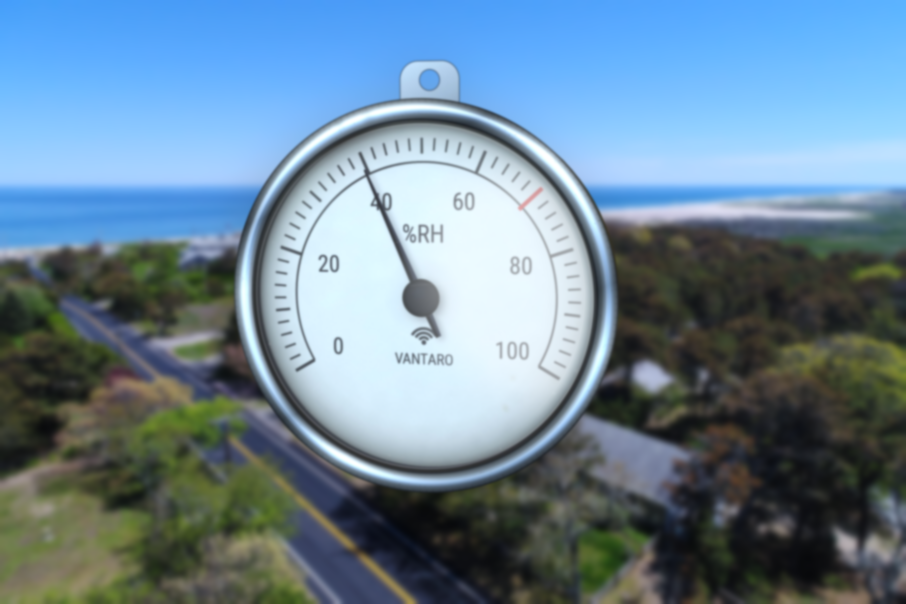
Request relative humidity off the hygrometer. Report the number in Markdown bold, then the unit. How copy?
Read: **40** %
